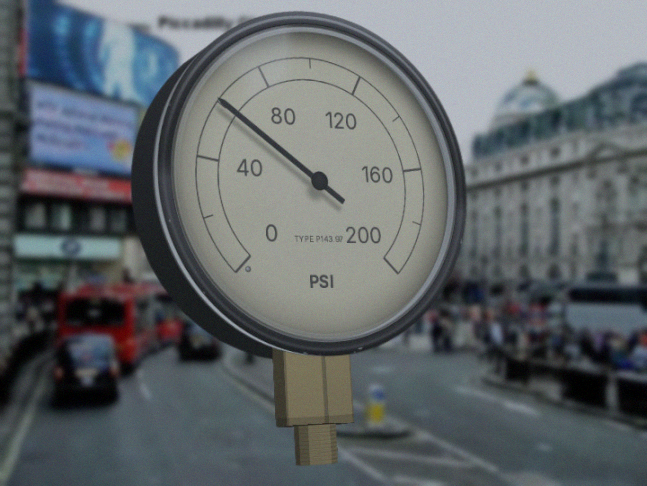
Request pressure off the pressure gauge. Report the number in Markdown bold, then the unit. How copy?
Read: **60** psi
